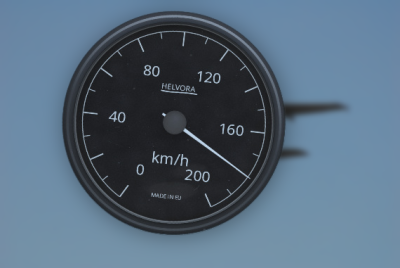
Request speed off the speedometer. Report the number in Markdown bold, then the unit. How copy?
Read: **180** km/h
